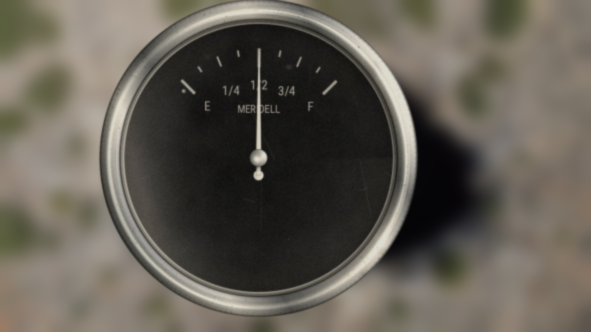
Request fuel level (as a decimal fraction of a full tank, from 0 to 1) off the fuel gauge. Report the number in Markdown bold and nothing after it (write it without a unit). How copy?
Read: **0.5**
